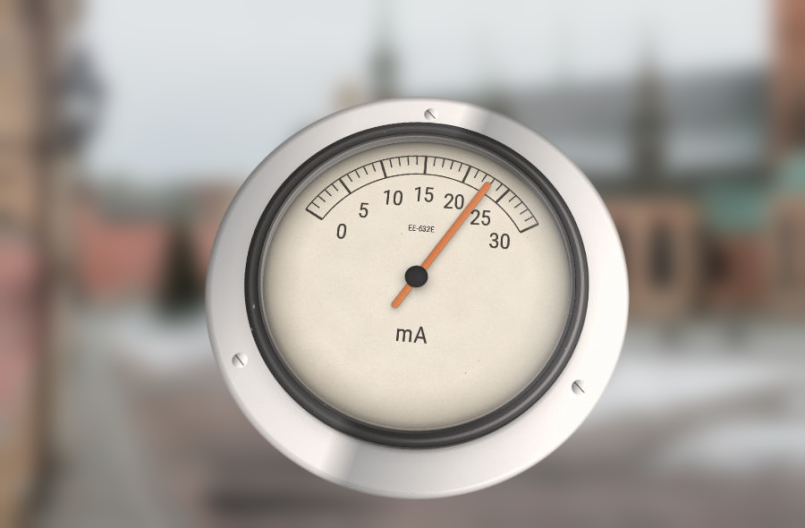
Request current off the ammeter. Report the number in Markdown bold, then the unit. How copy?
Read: **23** mA
